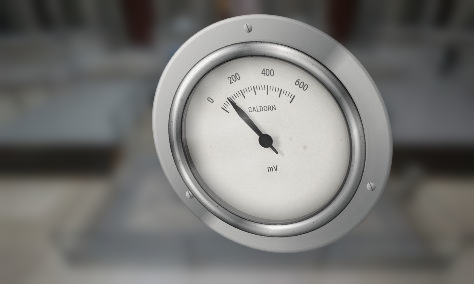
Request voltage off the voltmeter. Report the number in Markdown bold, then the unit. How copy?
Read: **100** mV
